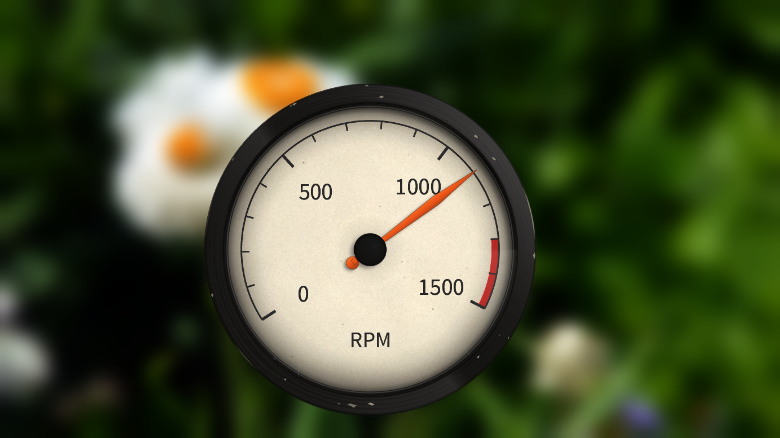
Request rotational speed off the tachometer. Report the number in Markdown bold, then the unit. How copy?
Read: **1100** rpm
